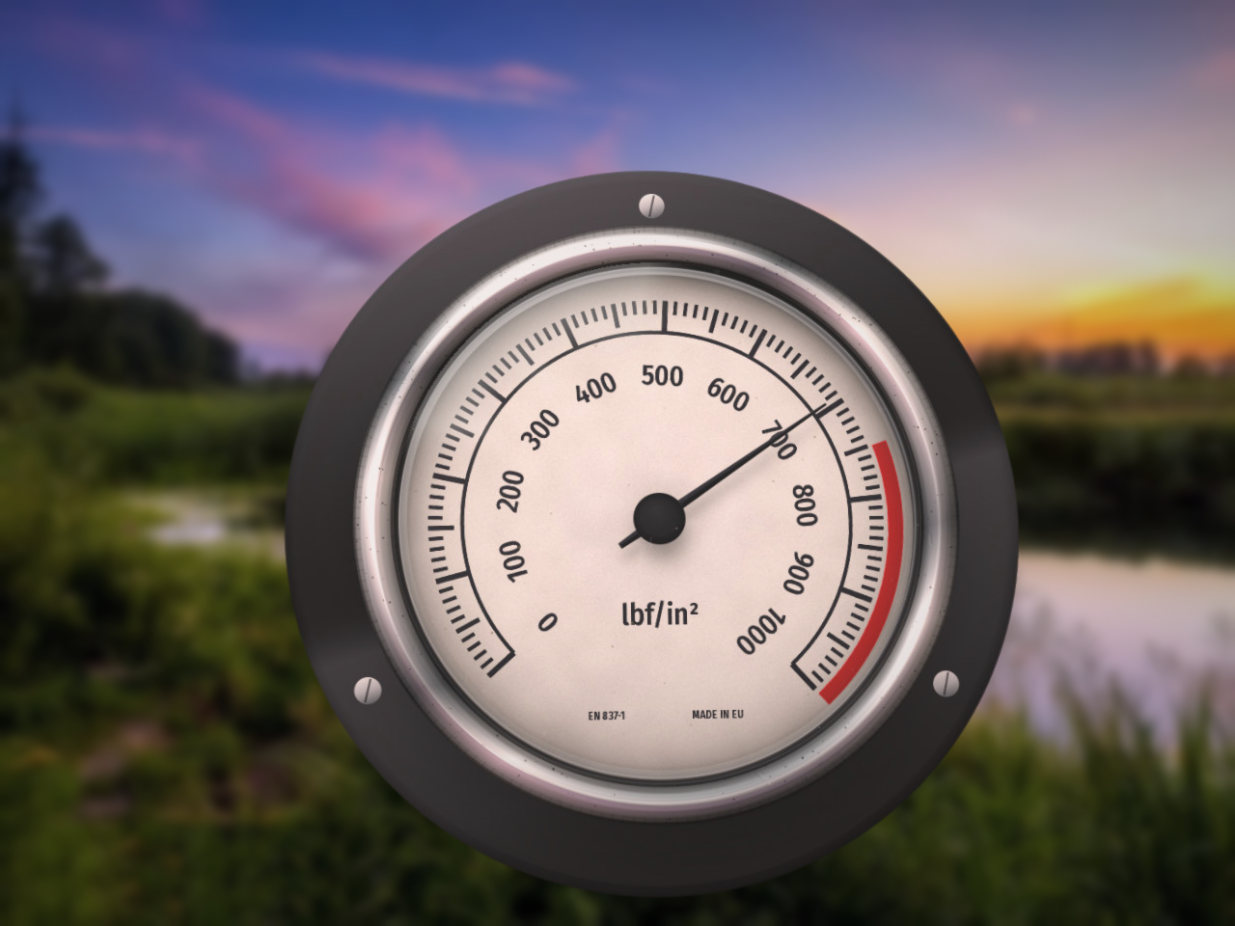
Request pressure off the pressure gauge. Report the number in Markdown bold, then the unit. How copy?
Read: **695** psi
